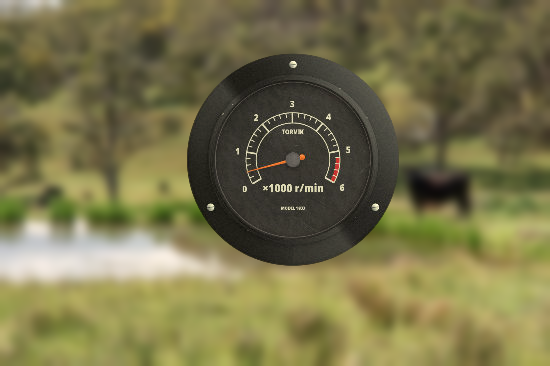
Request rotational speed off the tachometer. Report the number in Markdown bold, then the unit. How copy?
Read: **400** rpm
